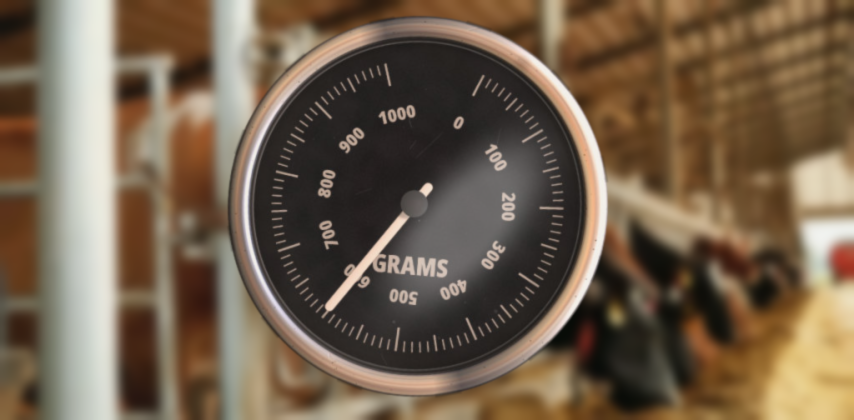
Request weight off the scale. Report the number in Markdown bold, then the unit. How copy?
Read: **600** g
